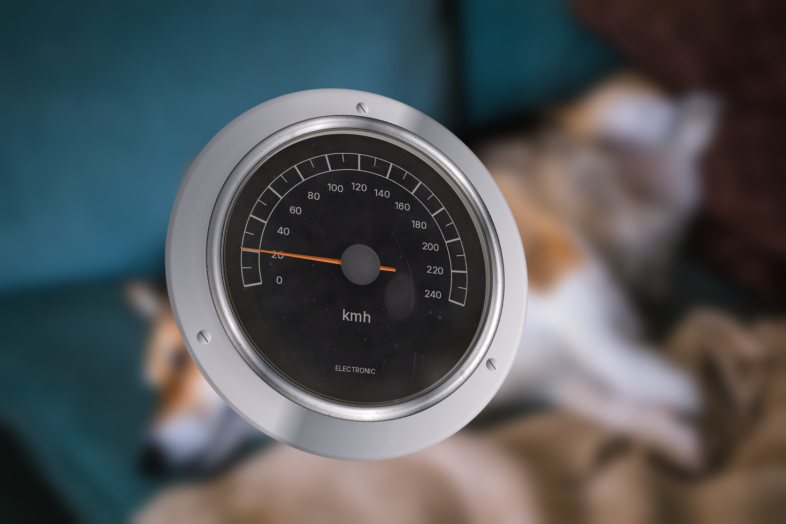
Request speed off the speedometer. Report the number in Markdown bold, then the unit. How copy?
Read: **20** km/h
